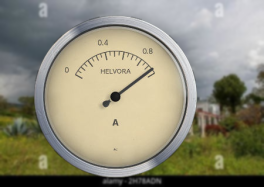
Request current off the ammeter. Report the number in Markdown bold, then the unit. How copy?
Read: **0.95** A
